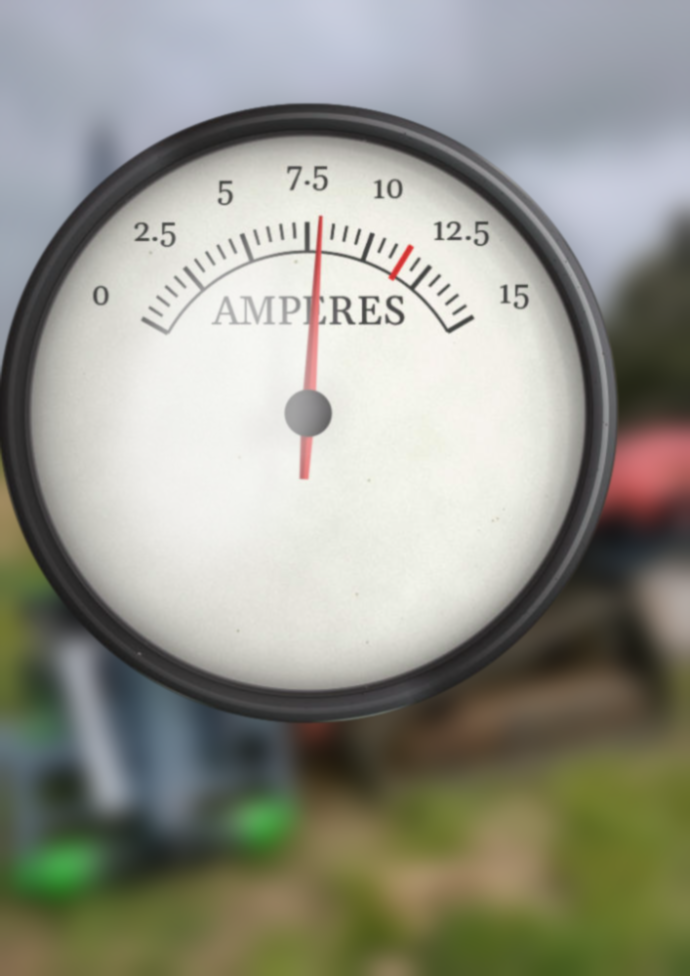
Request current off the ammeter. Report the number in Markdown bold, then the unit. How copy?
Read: **8** A
